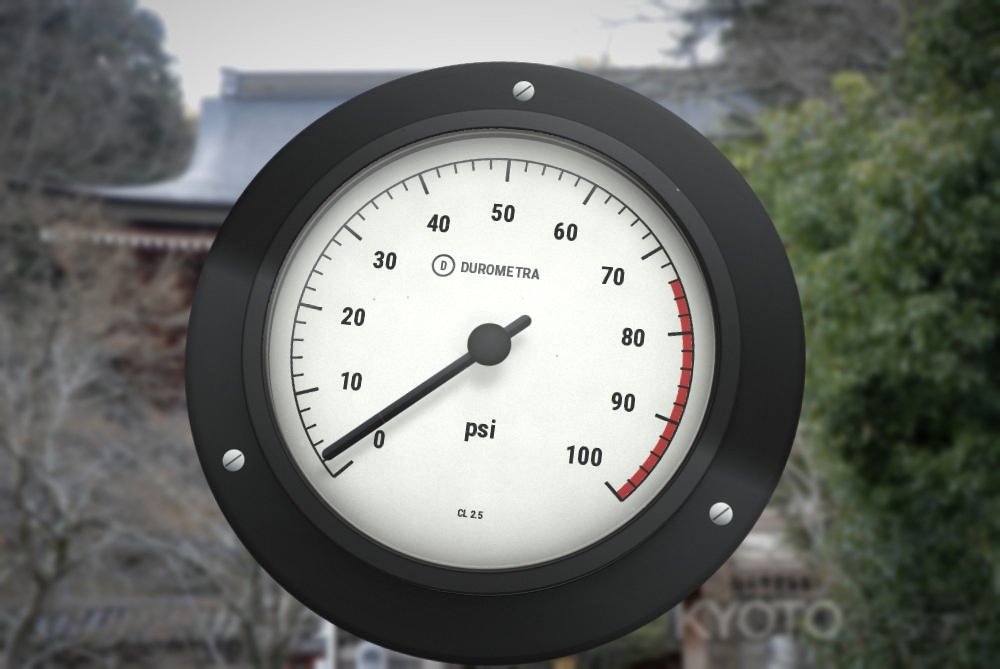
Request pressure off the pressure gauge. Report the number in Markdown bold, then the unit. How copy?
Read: **2** psi
